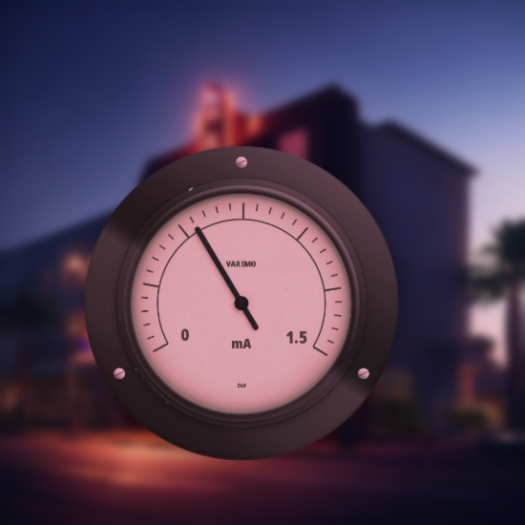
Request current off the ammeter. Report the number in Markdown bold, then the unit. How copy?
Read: **0.55** mA
